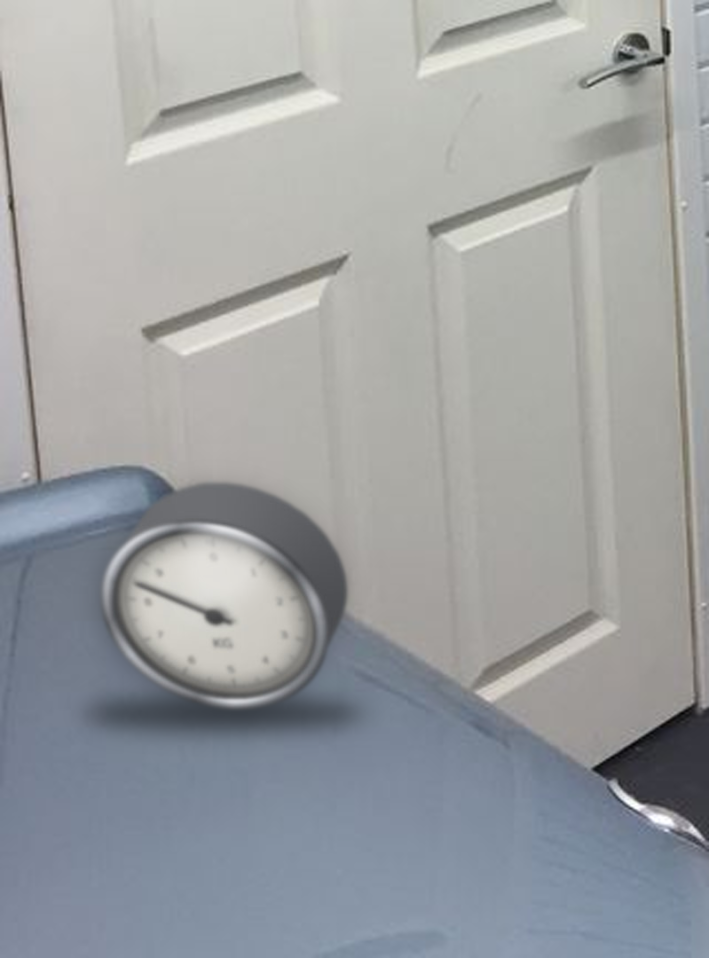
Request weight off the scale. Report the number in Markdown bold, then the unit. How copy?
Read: **8.5** kg
